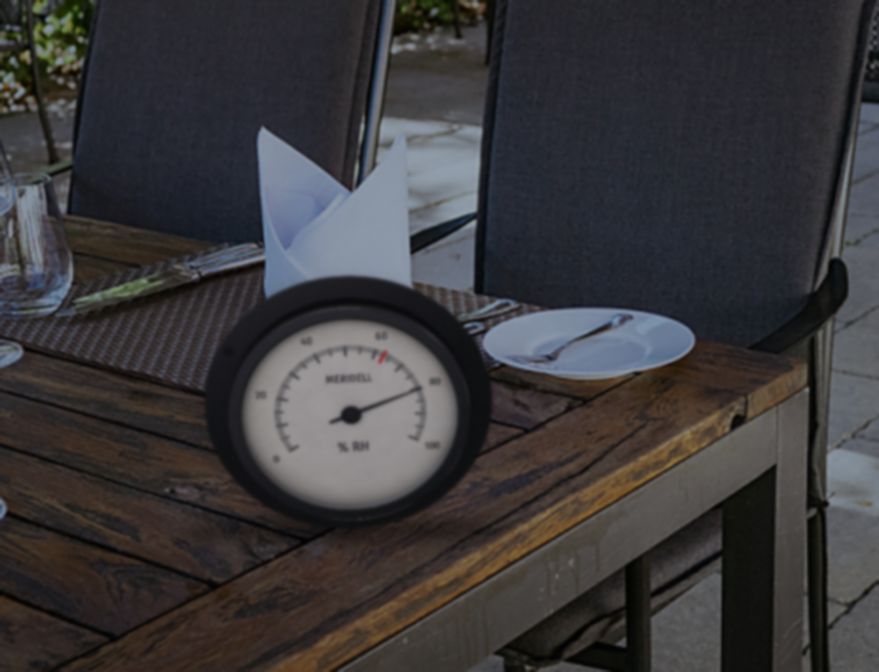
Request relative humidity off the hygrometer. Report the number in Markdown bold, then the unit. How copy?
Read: **80** %
